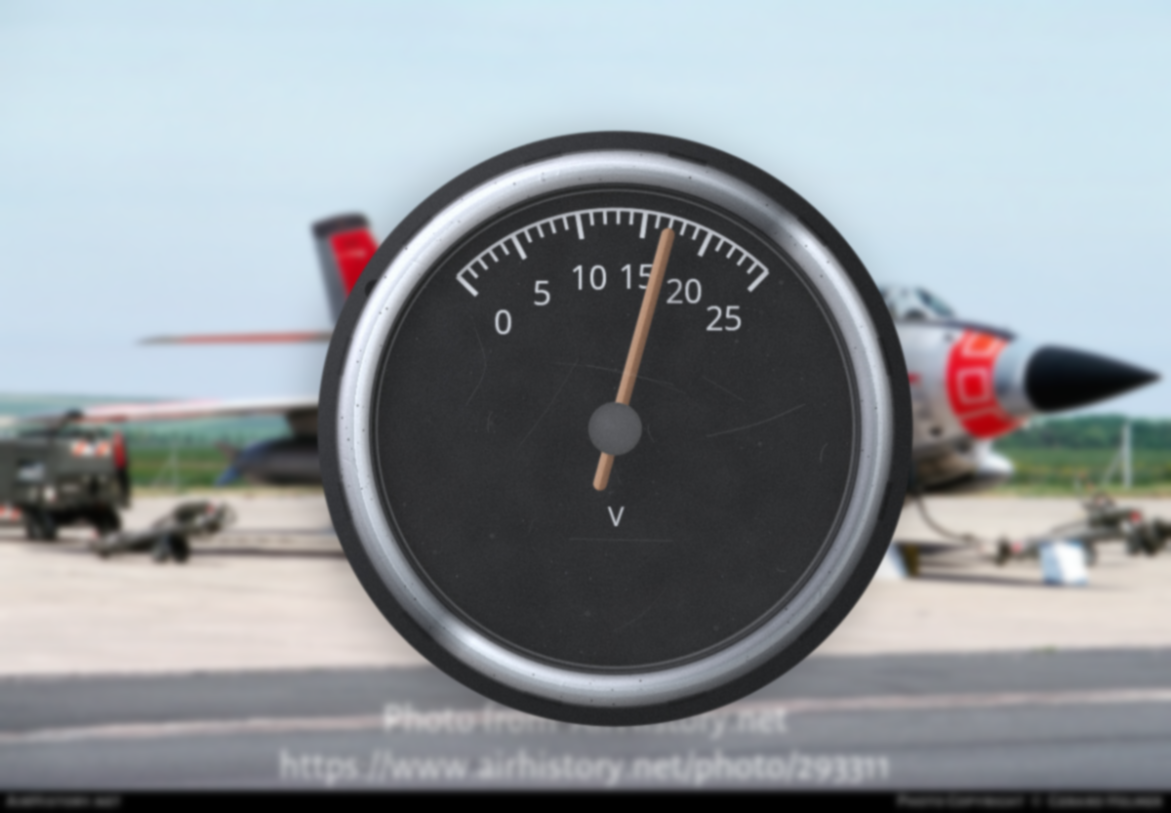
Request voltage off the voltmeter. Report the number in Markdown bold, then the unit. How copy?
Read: **17** V
